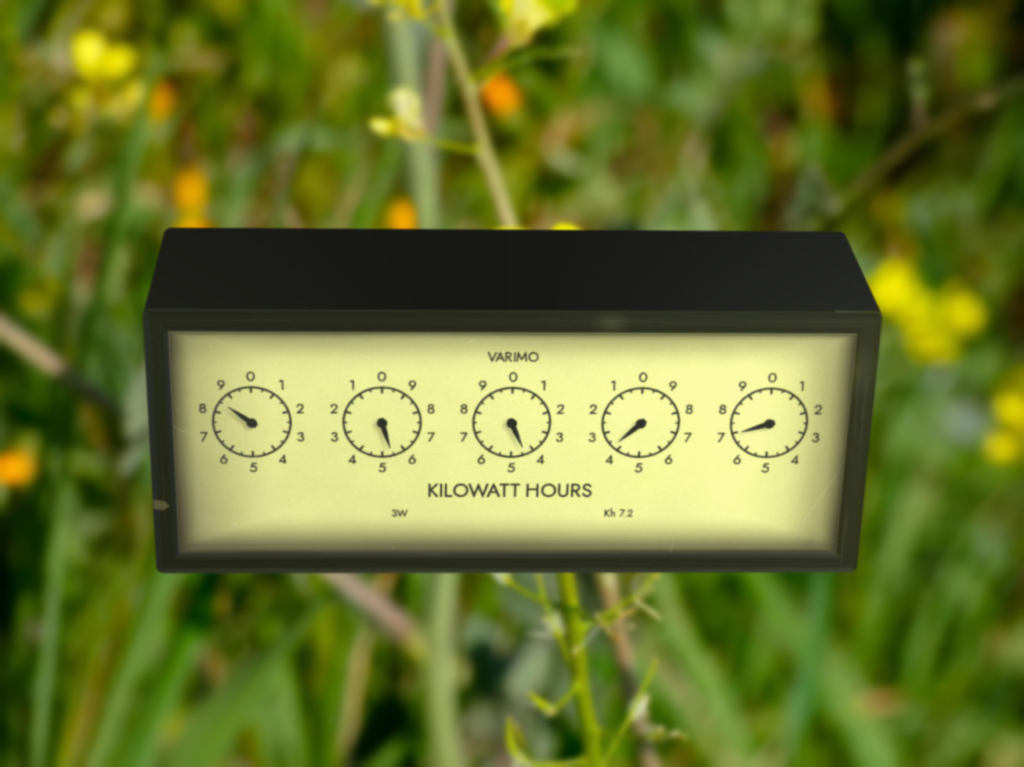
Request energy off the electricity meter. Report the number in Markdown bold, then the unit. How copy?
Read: **85437** kWh
